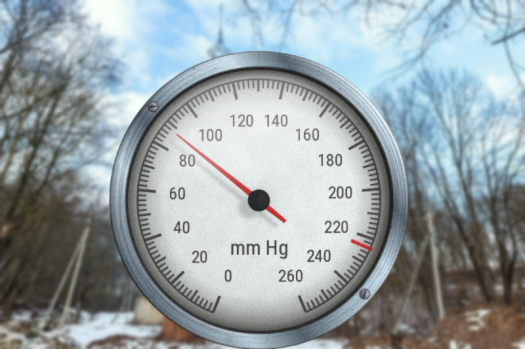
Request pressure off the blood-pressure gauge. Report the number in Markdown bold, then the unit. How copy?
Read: **88** mmHg
